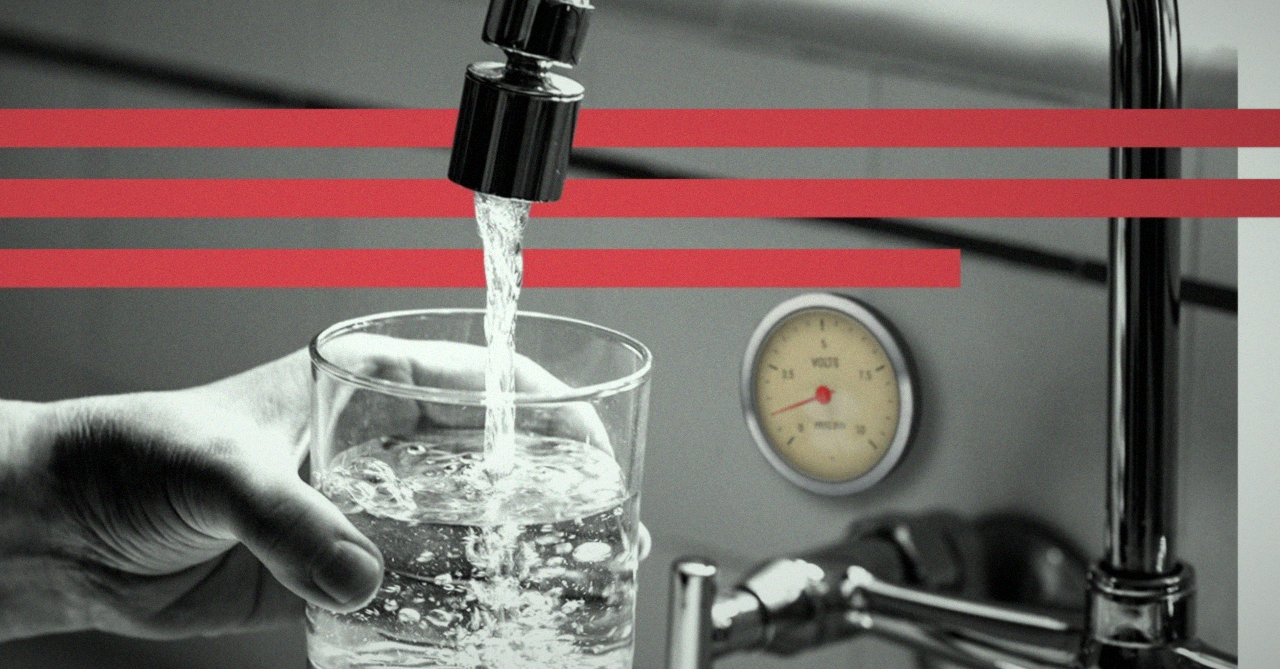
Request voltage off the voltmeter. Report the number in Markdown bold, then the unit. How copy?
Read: **1** V
